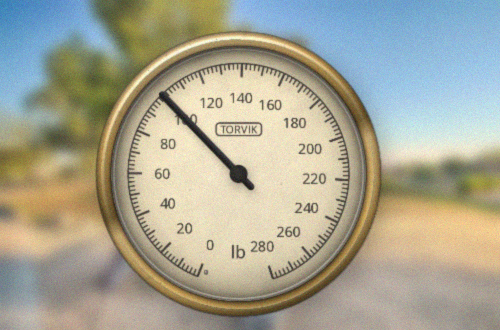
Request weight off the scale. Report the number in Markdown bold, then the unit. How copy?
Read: **100** lb
